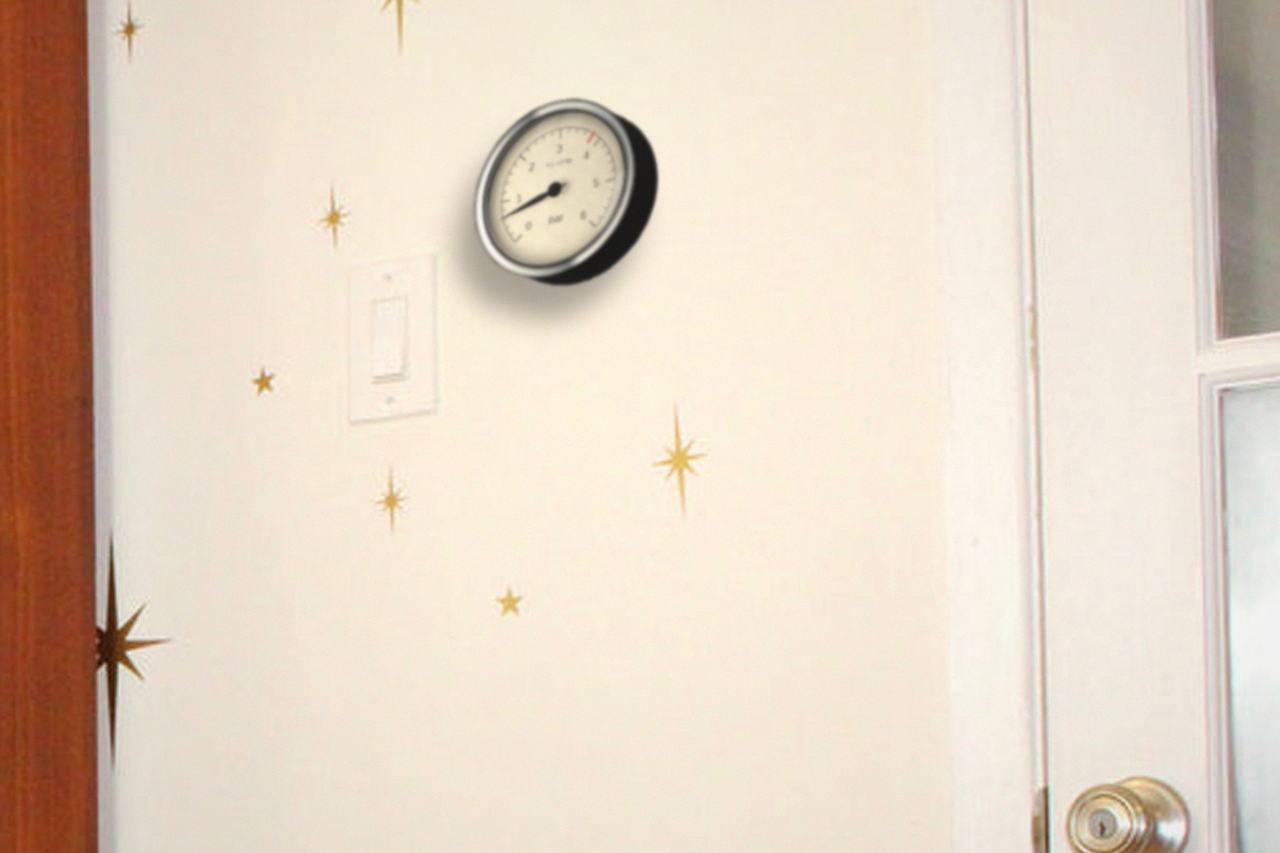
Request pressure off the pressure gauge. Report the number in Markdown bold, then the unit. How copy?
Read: **0.6** bar
